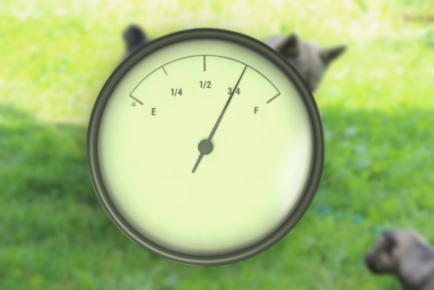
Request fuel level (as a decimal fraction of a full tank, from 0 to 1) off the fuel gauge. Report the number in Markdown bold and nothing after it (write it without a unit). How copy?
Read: **0.75**
